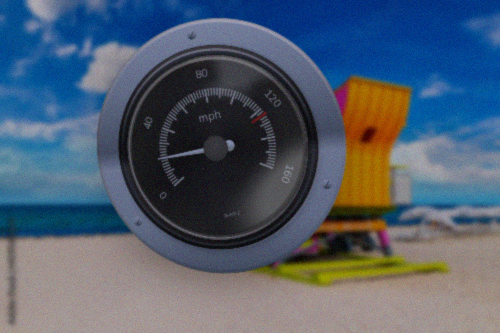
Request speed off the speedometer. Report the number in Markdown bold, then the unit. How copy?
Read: **20** mph
